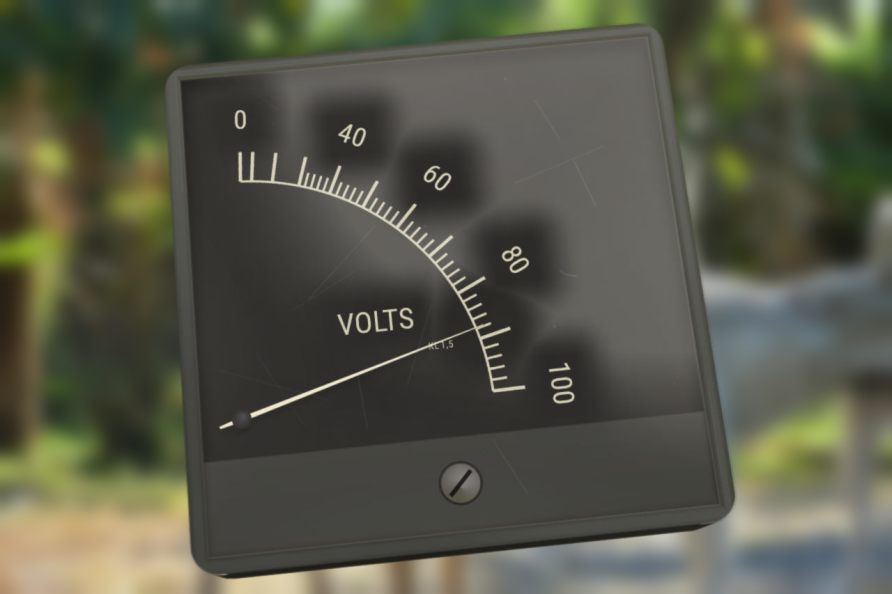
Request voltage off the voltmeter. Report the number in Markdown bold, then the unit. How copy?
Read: **88** V
